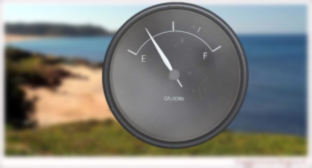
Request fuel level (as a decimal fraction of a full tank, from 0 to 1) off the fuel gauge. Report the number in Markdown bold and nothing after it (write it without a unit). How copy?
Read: **0.25**
